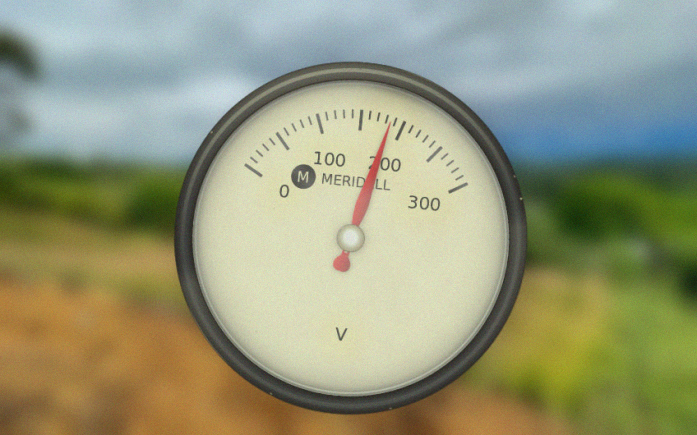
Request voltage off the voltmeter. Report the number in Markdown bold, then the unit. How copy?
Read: **185** V
